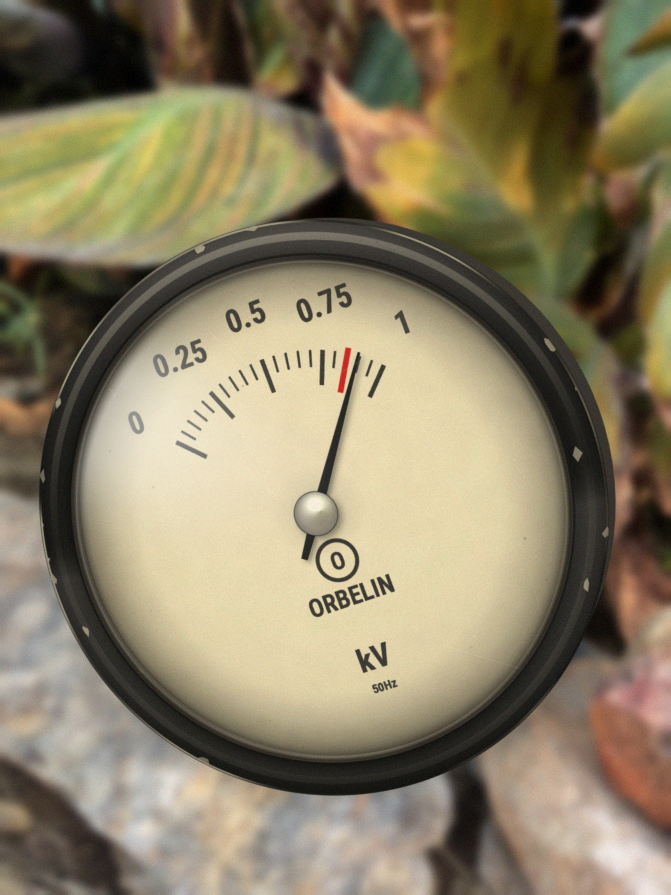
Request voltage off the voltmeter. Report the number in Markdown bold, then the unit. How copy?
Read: **0.9** kV
